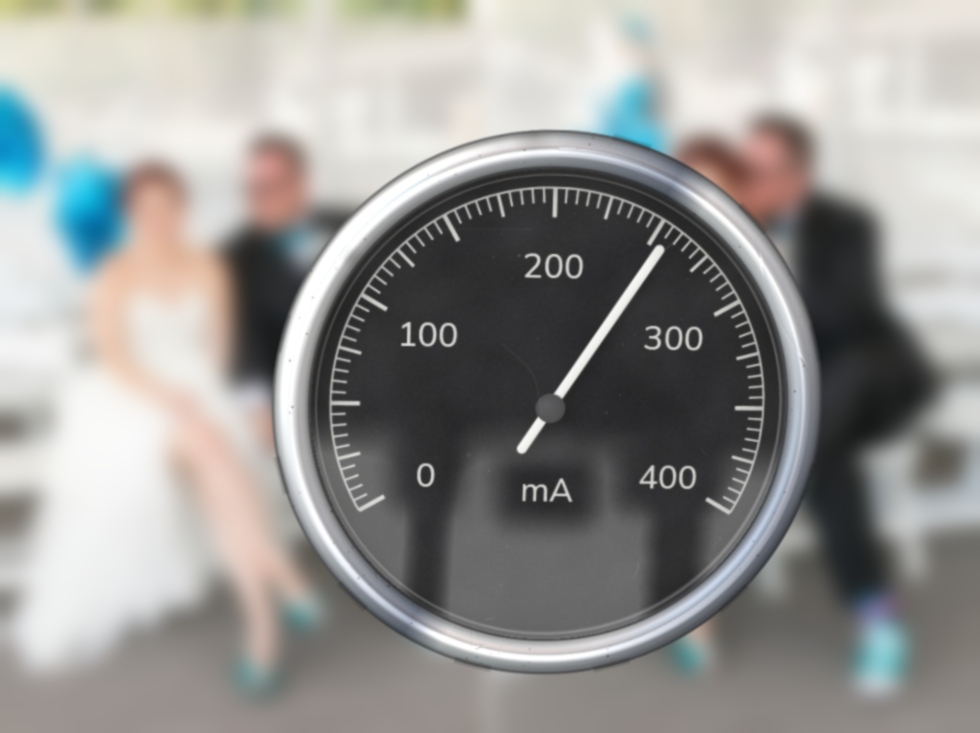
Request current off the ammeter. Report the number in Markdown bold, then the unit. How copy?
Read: **255** mA
